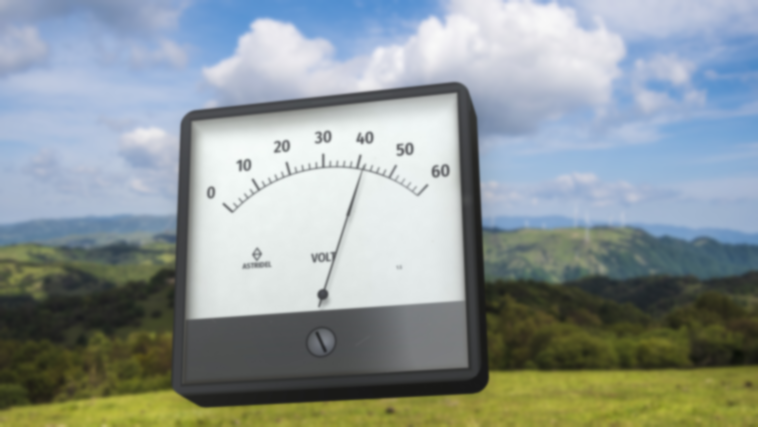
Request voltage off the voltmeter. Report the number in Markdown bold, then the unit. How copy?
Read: **42** V
